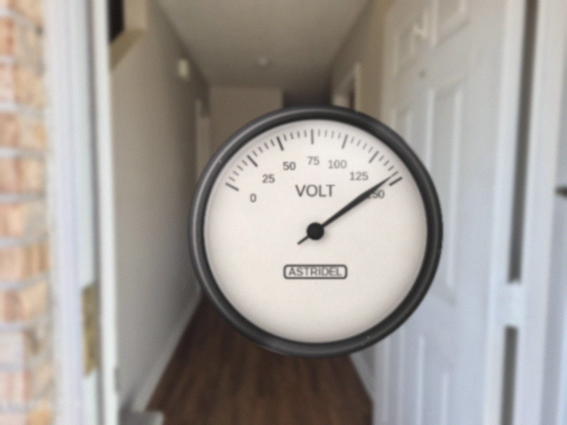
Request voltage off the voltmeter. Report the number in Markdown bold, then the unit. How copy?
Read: **145** V
